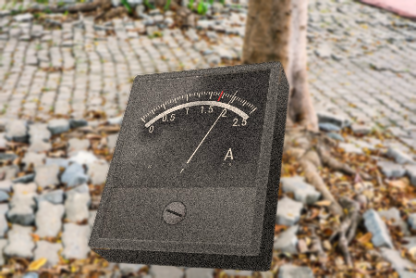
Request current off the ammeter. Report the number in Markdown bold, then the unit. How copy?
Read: **2** A
